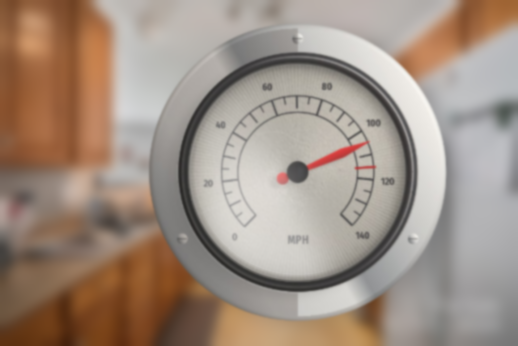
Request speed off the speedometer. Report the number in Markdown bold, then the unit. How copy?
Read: **105** mph
